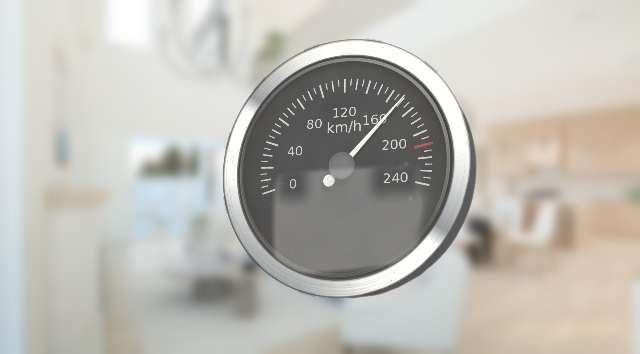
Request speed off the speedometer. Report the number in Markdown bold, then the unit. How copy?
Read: **170** km/h
